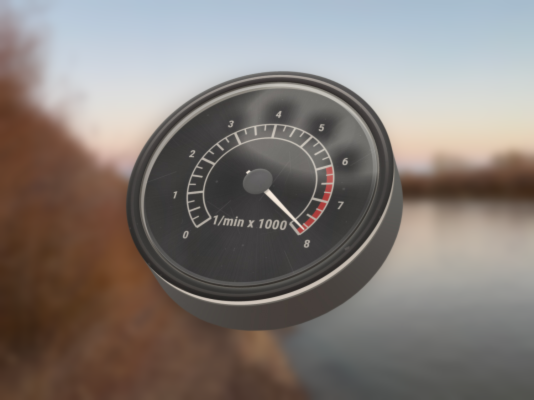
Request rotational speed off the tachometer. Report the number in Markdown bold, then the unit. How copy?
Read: **7875** rpm
